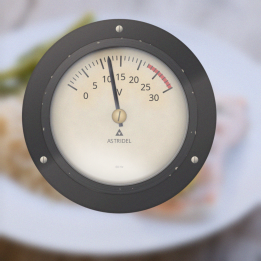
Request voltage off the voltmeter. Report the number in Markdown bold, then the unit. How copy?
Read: **12** V
